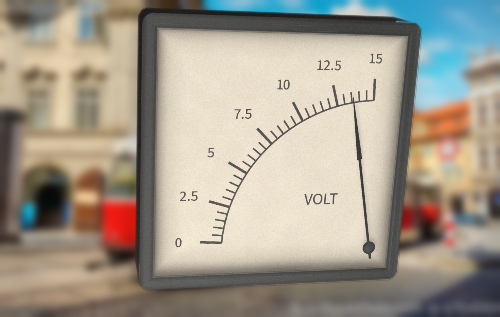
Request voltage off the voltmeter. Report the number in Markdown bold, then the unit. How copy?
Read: **13.5** V
